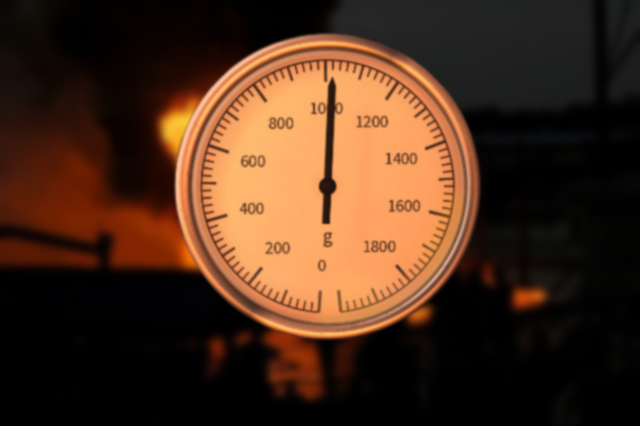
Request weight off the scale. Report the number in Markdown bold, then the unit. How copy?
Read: **1020** g
